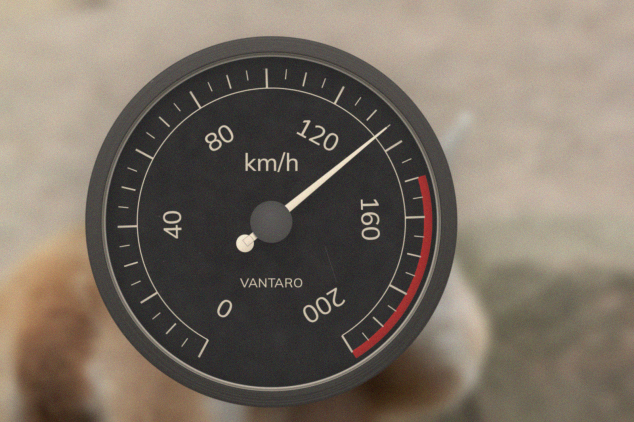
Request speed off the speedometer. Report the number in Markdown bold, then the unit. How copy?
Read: **135** km/h
